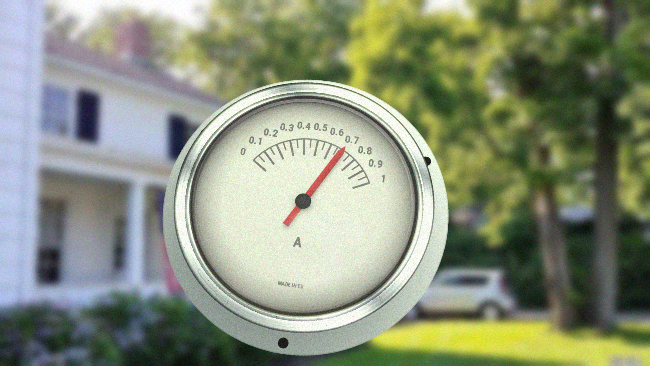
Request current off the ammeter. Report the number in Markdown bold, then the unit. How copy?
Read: **0.7** A
